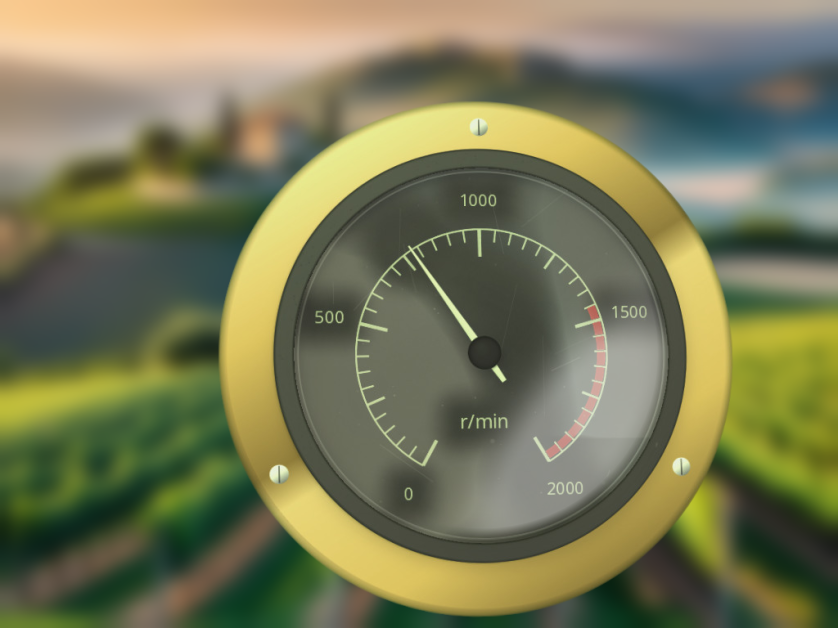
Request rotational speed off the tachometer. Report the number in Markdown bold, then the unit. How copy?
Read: **775** rpm
